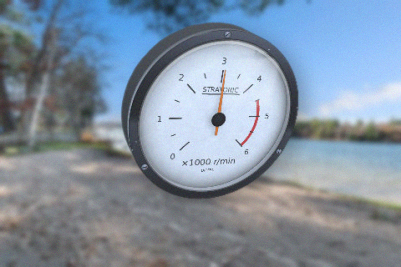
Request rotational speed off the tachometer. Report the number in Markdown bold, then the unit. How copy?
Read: **3000** rpm
